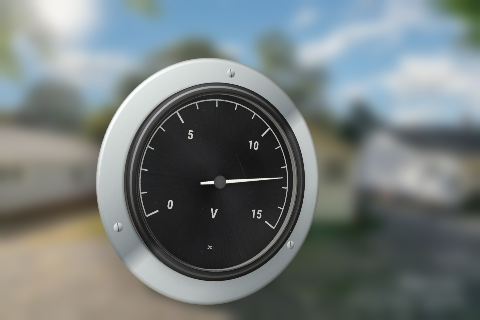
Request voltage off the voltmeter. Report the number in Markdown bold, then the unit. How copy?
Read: **12.5** V
